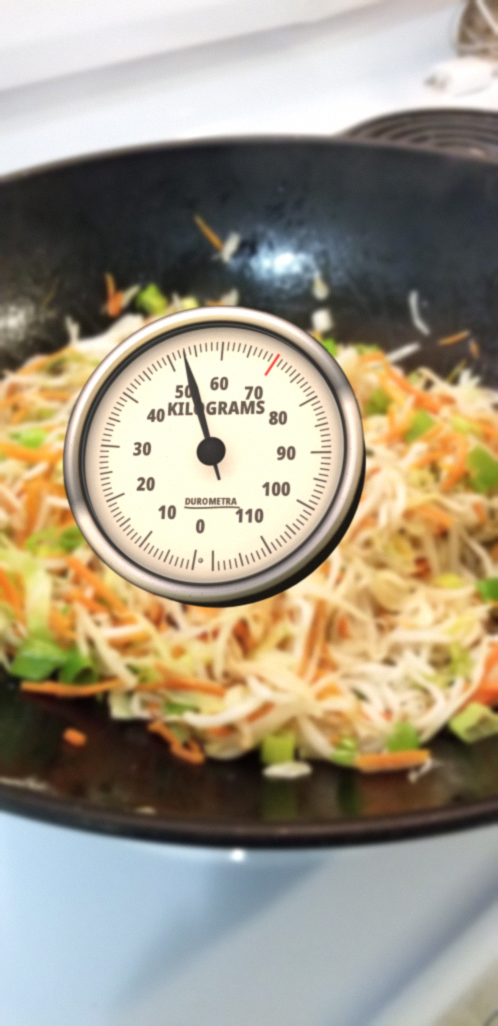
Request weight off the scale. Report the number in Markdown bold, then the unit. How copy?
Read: **53** kg
